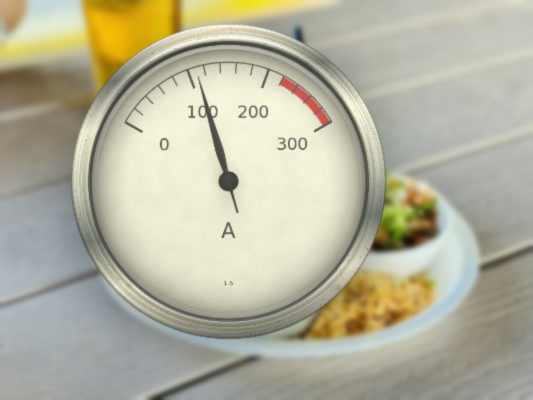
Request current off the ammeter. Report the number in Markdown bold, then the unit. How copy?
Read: **110** A
